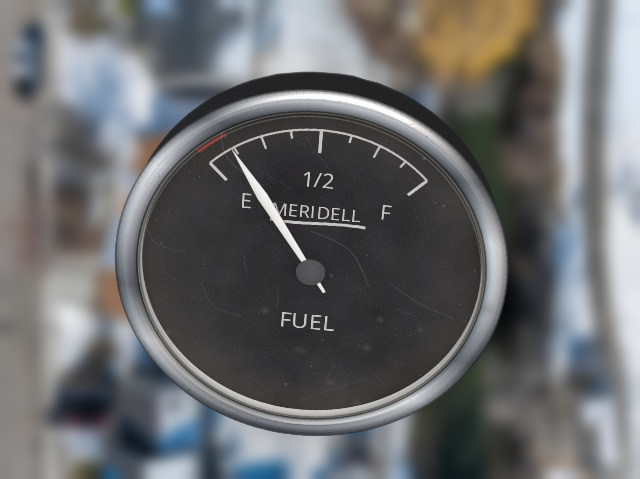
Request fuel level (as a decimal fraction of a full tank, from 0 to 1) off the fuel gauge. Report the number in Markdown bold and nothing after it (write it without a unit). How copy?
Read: **0.125**
